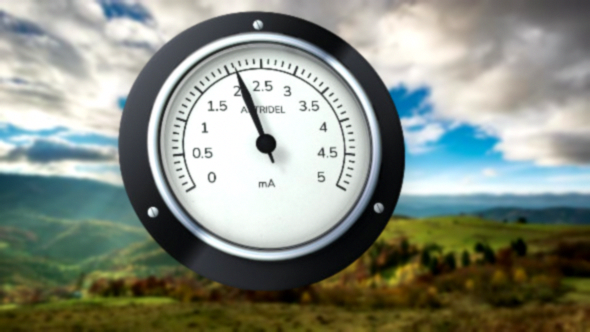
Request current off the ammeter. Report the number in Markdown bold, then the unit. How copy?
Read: **2.1** mA
